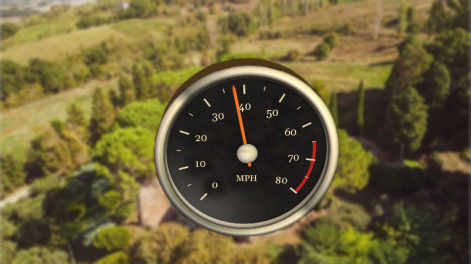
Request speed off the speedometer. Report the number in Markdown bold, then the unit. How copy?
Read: **37.5** mph
